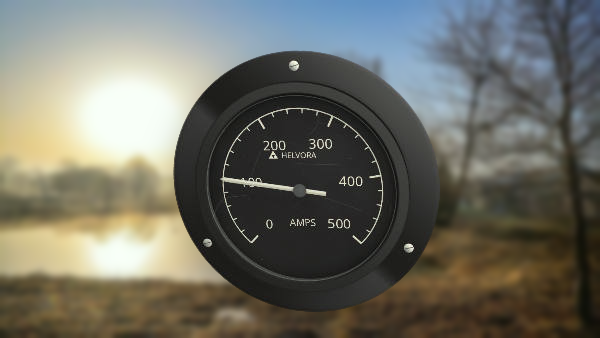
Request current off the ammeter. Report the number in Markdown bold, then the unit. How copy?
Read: **100** A
